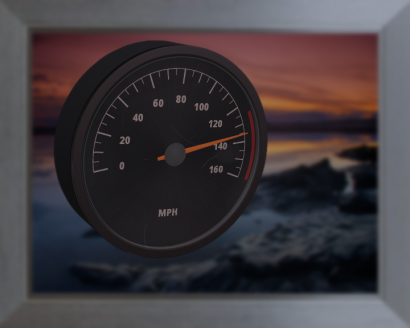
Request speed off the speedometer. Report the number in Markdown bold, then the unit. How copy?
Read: **135** mph
